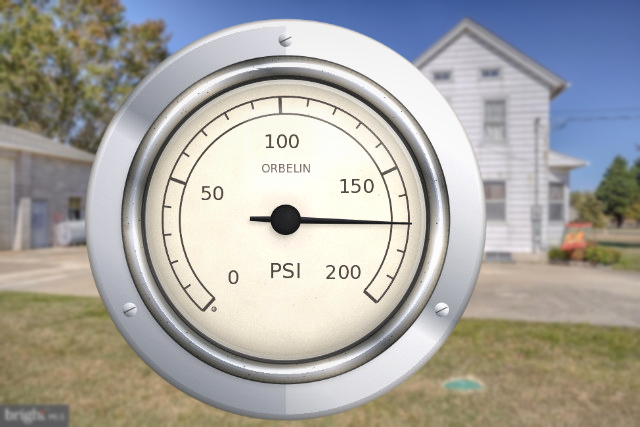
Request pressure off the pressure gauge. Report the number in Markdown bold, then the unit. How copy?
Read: **170** psi
